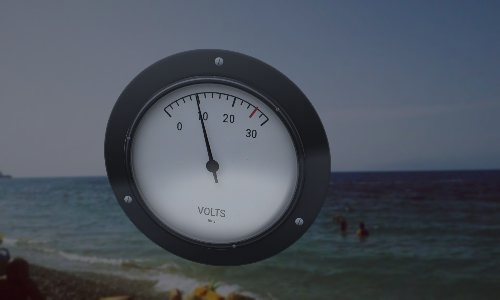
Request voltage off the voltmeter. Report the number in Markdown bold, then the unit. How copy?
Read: **10** V
